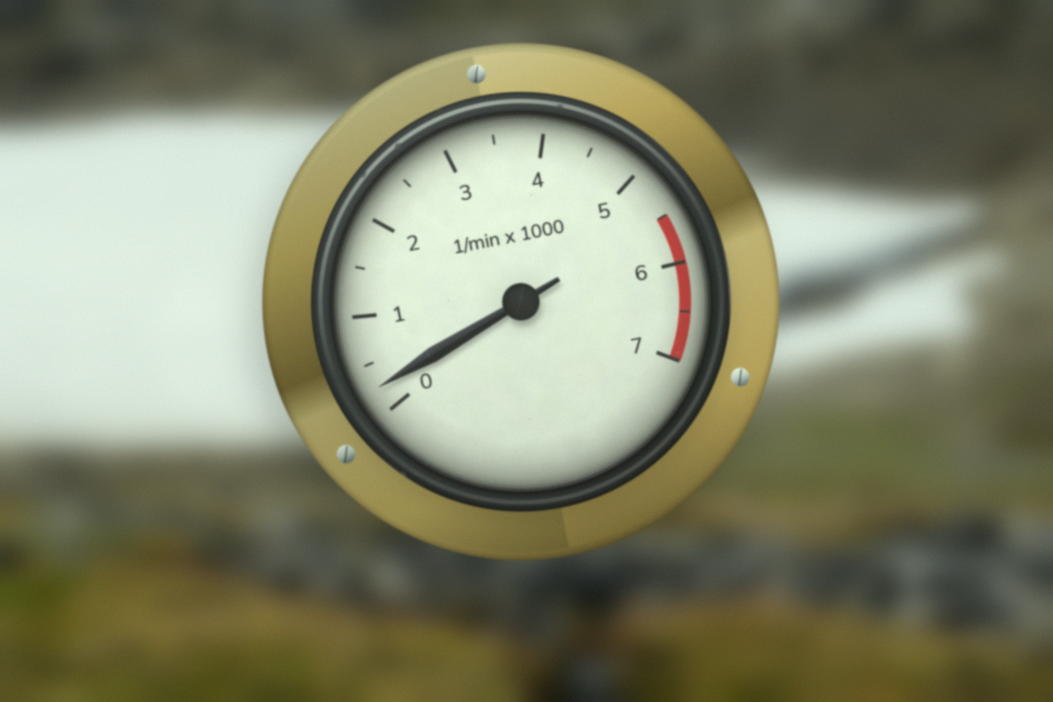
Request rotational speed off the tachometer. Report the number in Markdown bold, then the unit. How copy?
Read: **250** rpm
